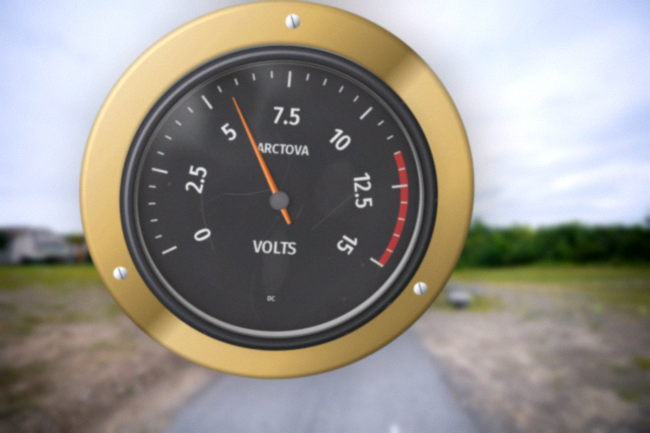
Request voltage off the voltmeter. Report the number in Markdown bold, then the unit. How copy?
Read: **5.75** V
